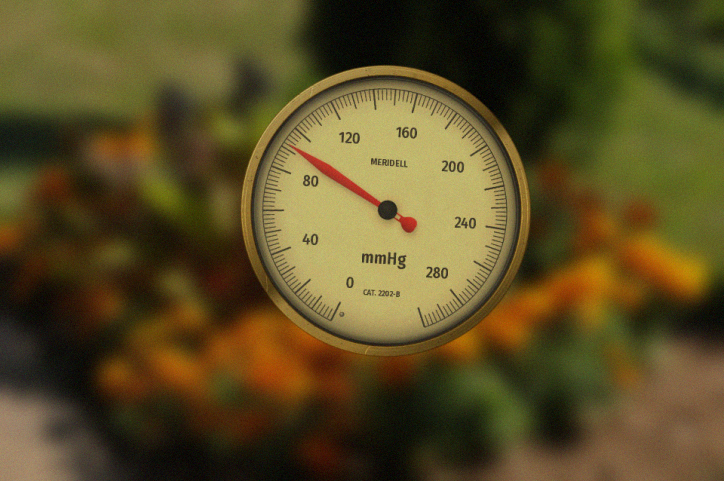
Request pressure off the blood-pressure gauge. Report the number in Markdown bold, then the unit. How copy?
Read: **92** mmHg
